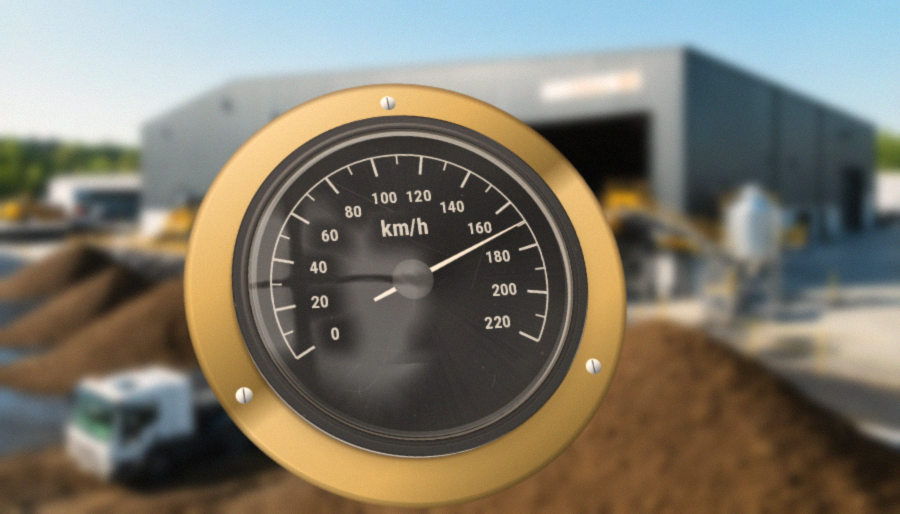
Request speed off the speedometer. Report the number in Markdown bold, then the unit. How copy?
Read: **170** km/h
